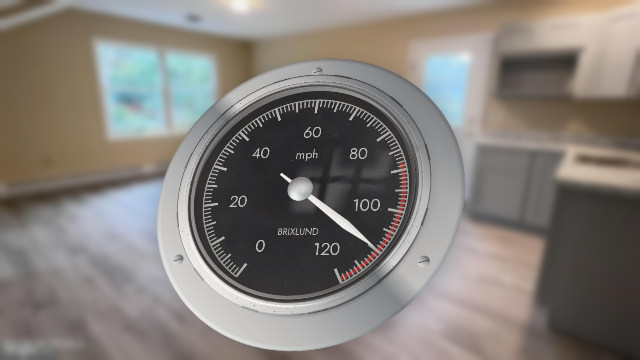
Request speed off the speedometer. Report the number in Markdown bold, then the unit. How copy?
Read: **110** mph
